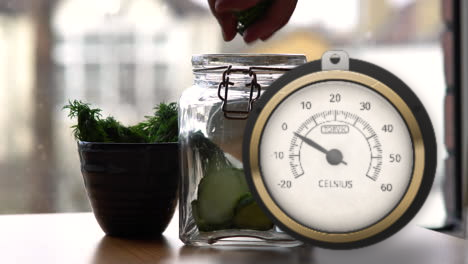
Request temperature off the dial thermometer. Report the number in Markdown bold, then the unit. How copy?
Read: **0** °C
